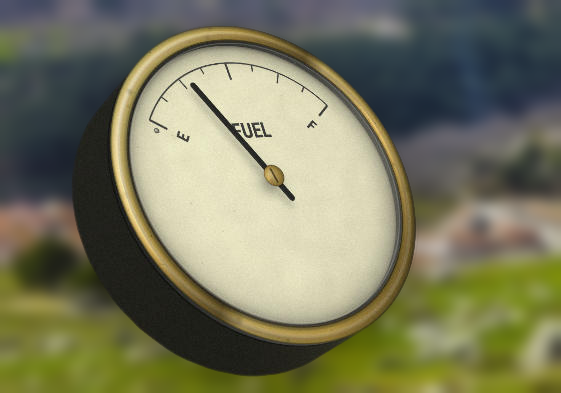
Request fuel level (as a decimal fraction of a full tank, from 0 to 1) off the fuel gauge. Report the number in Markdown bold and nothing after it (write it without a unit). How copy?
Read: **0.25**
